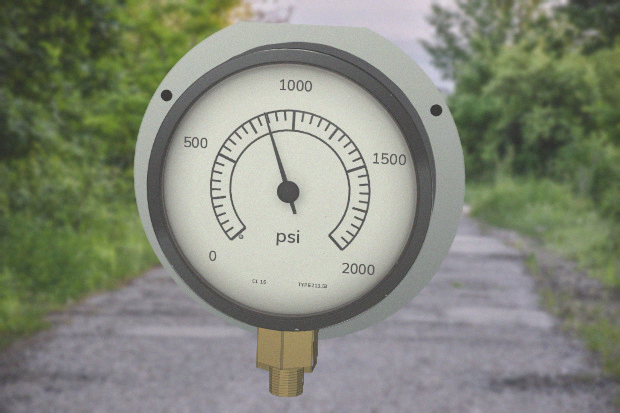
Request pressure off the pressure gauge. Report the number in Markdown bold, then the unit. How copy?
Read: **850** psi
